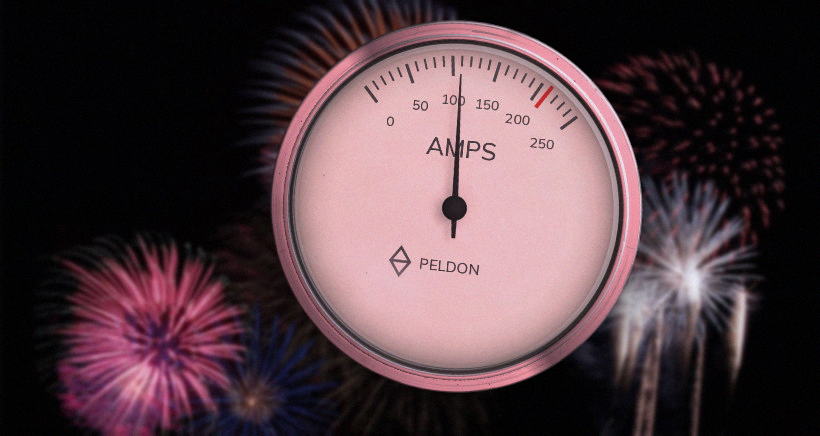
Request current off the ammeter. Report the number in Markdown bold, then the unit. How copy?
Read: **110** A
